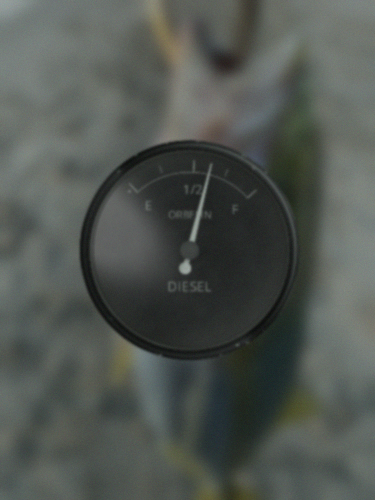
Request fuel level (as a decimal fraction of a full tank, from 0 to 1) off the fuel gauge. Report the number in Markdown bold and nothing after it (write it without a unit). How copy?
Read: **0.625**
